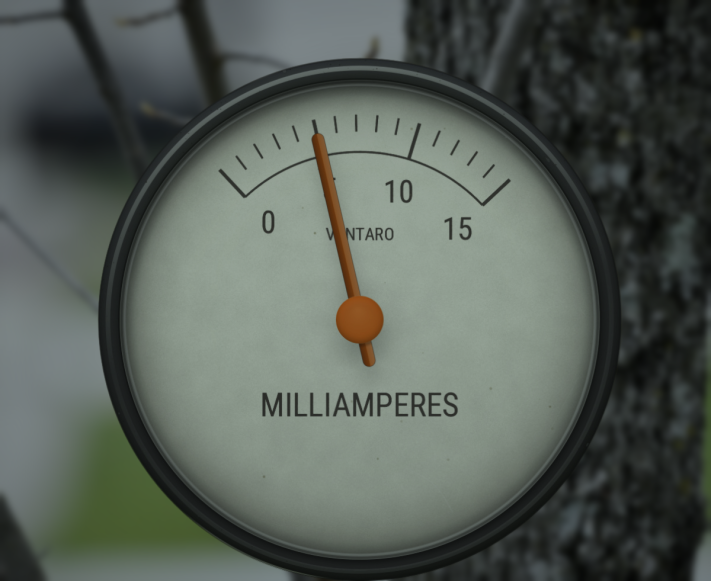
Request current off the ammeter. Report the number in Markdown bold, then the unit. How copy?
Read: **5** mA
